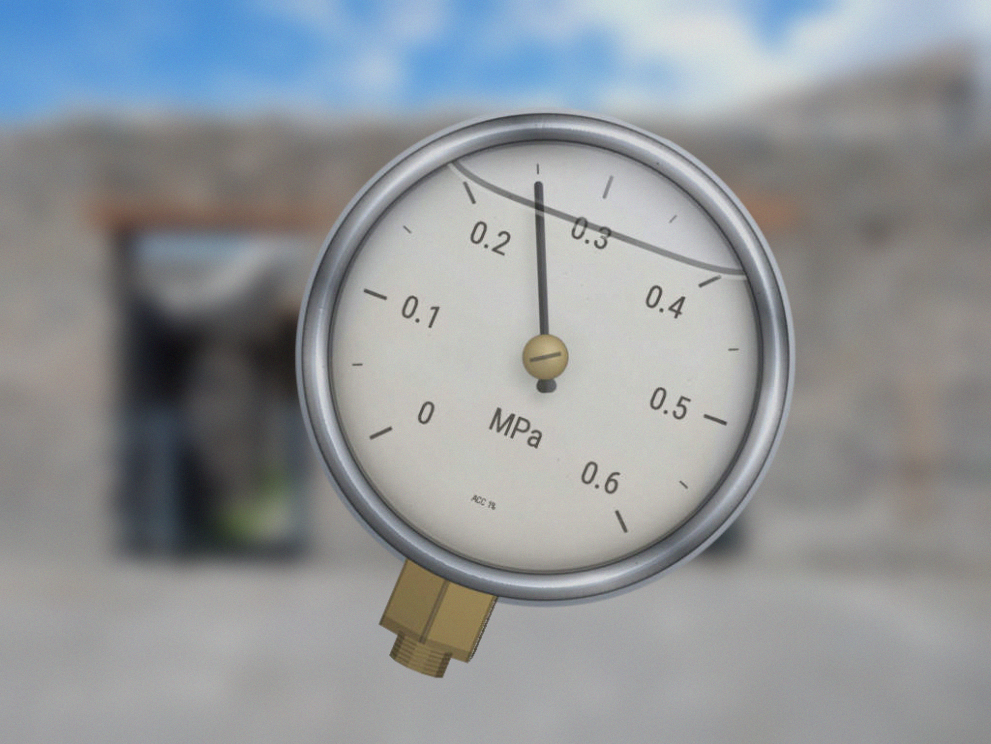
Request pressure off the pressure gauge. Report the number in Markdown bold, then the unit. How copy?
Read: **0.25** MPa
